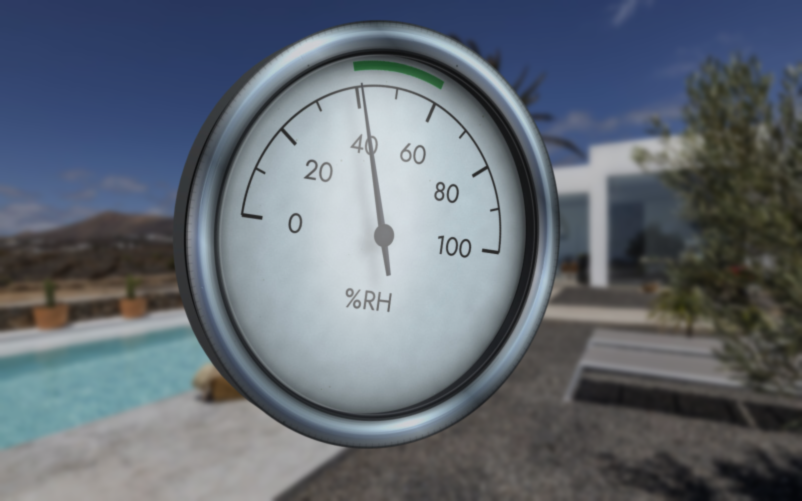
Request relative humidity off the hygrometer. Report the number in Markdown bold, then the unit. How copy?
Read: **40** %
